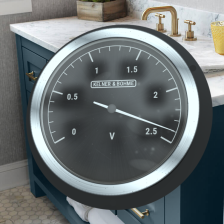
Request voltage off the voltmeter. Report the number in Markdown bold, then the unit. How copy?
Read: **2.4** V
